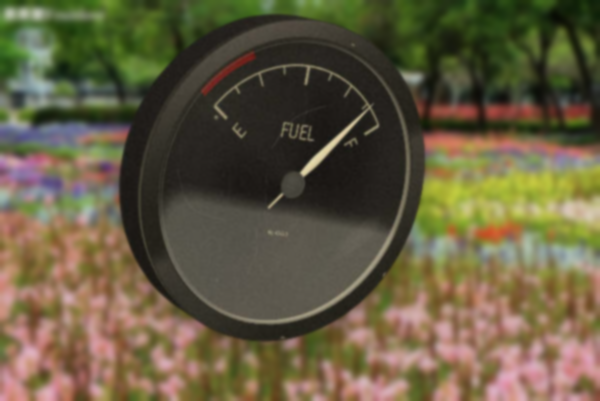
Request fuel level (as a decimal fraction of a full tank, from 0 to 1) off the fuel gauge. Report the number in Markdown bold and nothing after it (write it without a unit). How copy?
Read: **0.875**
